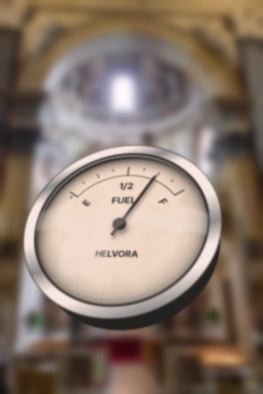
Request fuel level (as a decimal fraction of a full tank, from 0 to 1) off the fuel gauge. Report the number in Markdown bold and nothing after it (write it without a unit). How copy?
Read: **0.75**
